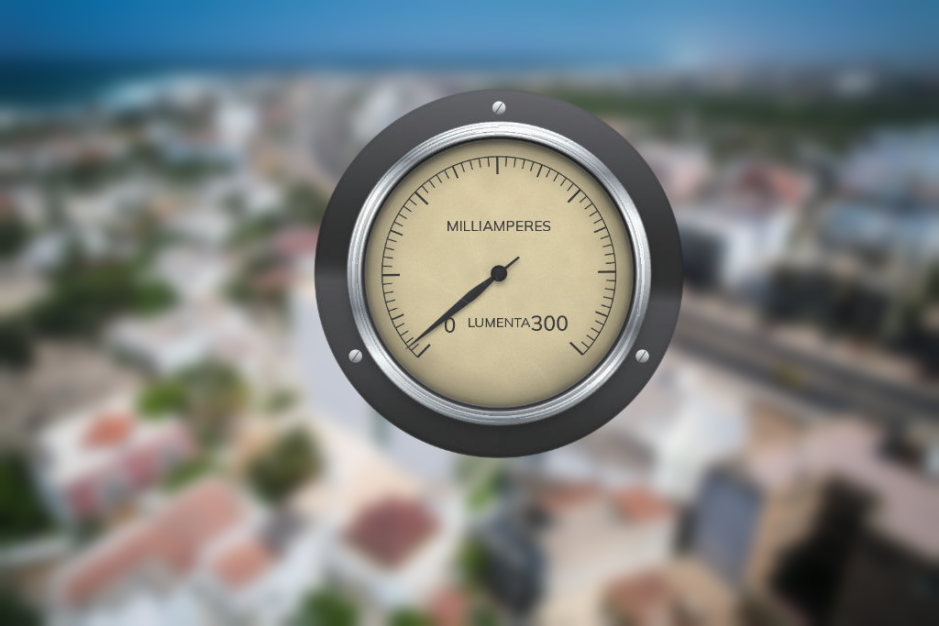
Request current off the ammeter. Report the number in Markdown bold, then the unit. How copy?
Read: **7.5** mA
